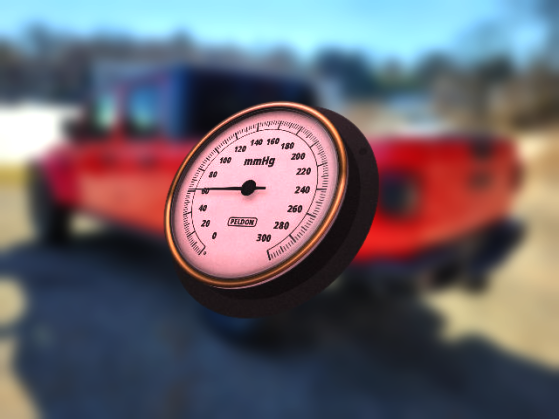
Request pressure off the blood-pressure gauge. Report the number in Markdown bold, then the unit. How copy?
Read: **60** mmHg
